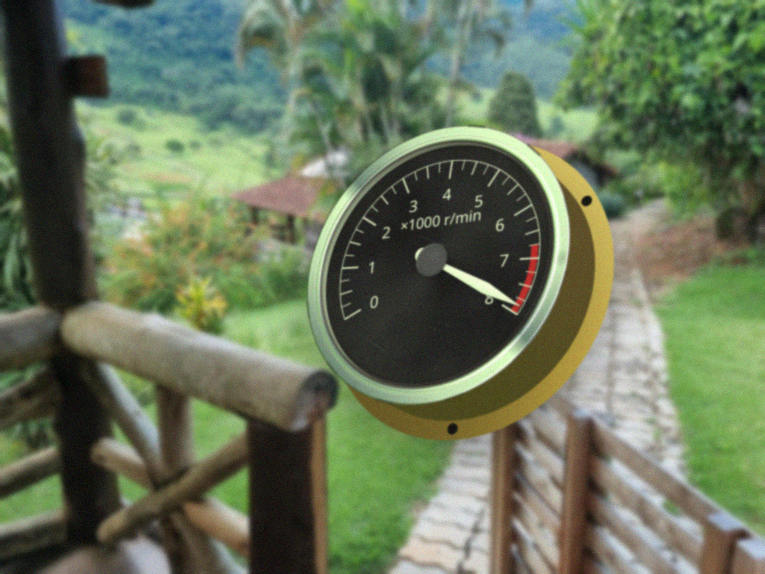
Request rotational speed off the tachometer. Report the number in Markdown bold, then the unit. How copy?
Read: **7875** rpm
